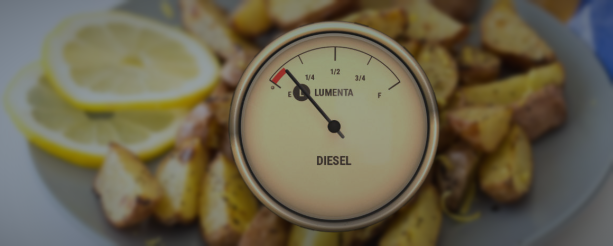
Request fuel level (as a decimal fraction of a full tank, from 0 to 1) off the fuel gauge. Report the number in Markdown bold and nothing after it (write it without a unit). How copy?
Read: **0.125**
